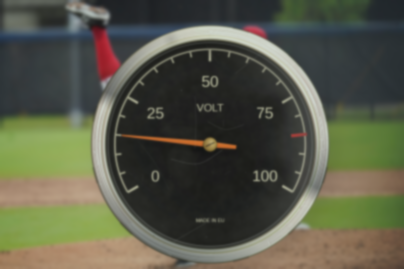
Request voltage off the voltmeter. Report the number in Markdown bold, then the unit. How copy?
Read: **15** V
